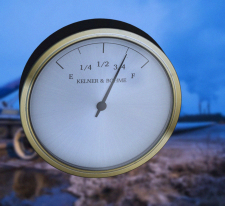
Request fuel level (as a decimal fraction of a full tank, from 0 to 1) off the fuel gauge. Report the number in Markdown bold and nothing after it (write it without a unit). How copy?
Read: **0.75**
